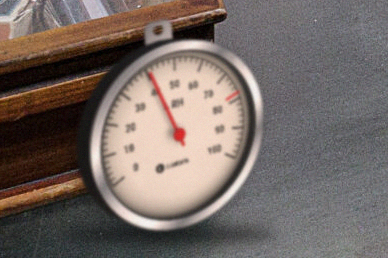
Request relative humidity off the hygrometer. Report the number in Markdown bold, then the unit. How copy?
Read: **40** %
